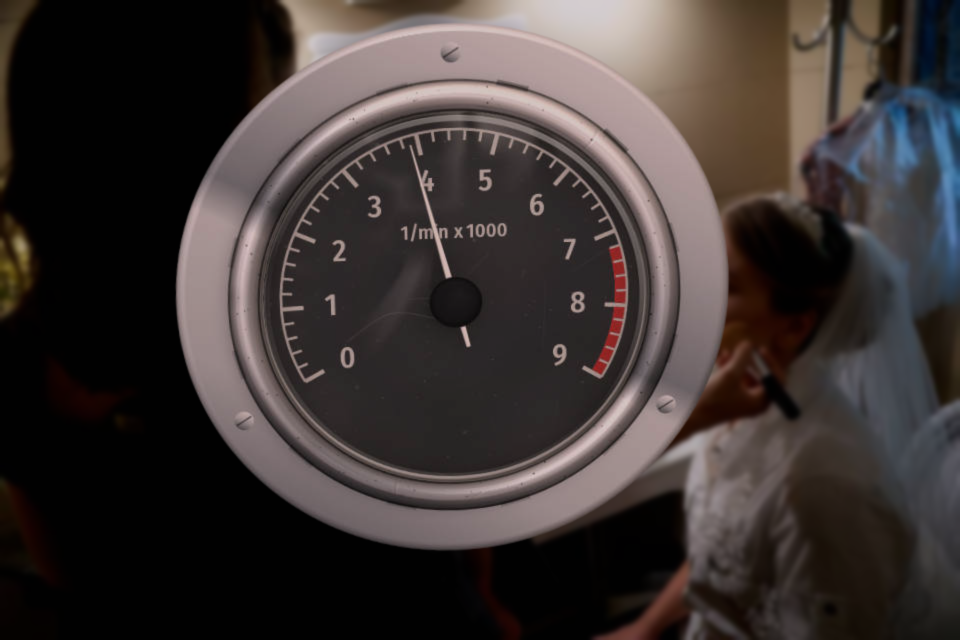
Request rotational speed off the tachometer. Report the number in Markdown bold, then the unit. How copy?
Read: **3900** rpm
